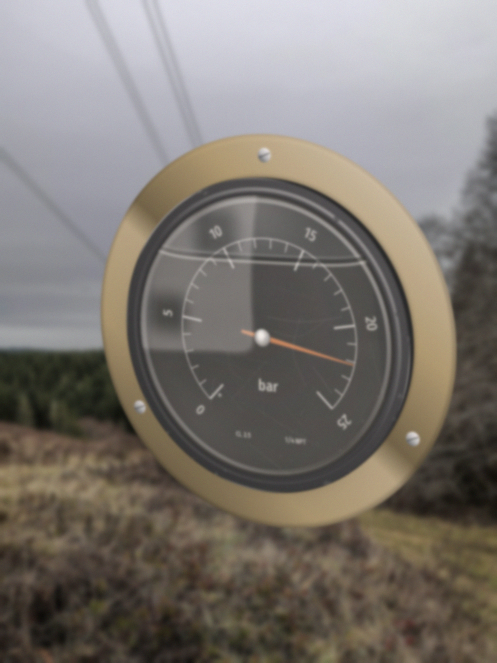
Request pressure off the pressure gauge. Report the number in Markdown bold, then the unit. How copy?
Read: **22** bar
